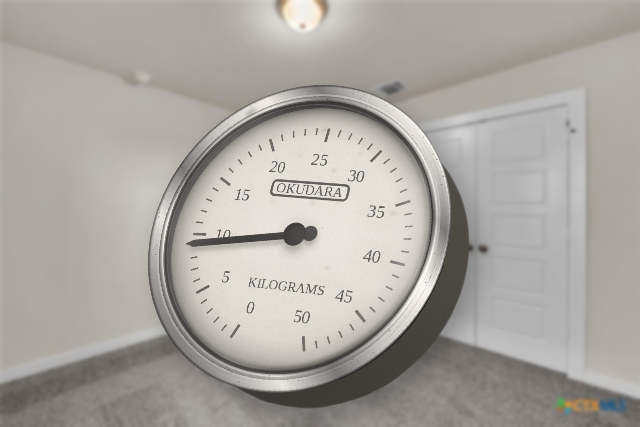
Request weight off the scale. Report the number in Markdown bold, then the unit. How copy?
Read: **9** kg
